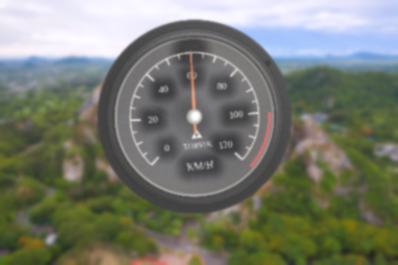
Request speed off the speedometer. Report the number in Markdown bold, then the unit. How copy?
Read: **60** km/h
